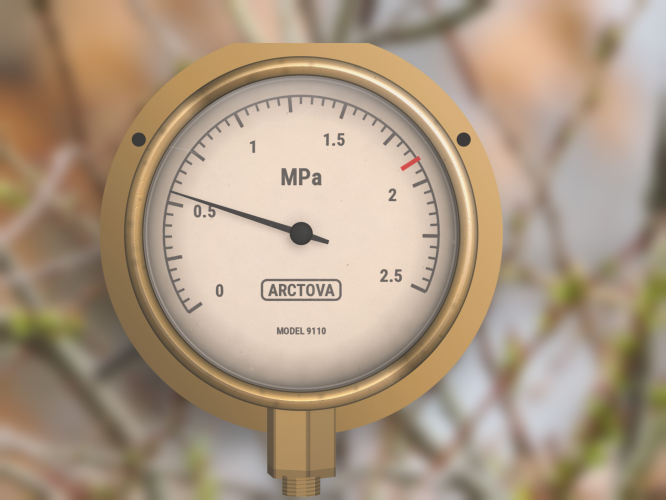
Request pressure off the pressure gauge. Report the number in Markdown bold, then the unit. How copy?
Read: **0.55** MPa
